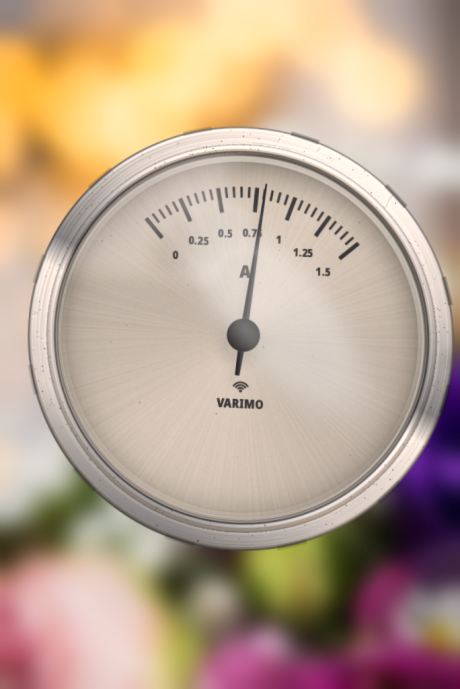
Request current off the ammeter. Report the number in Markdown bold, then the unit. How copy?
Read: **0.8** A
